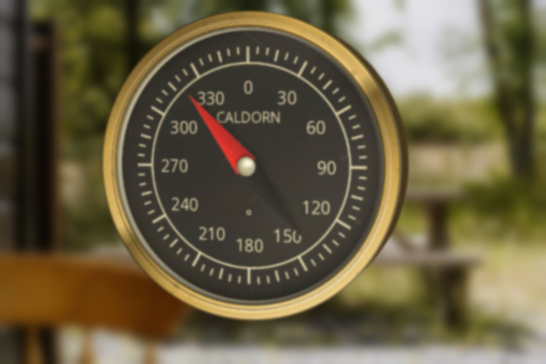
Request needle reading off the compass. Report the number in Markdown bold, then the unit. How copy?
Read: **320** °
